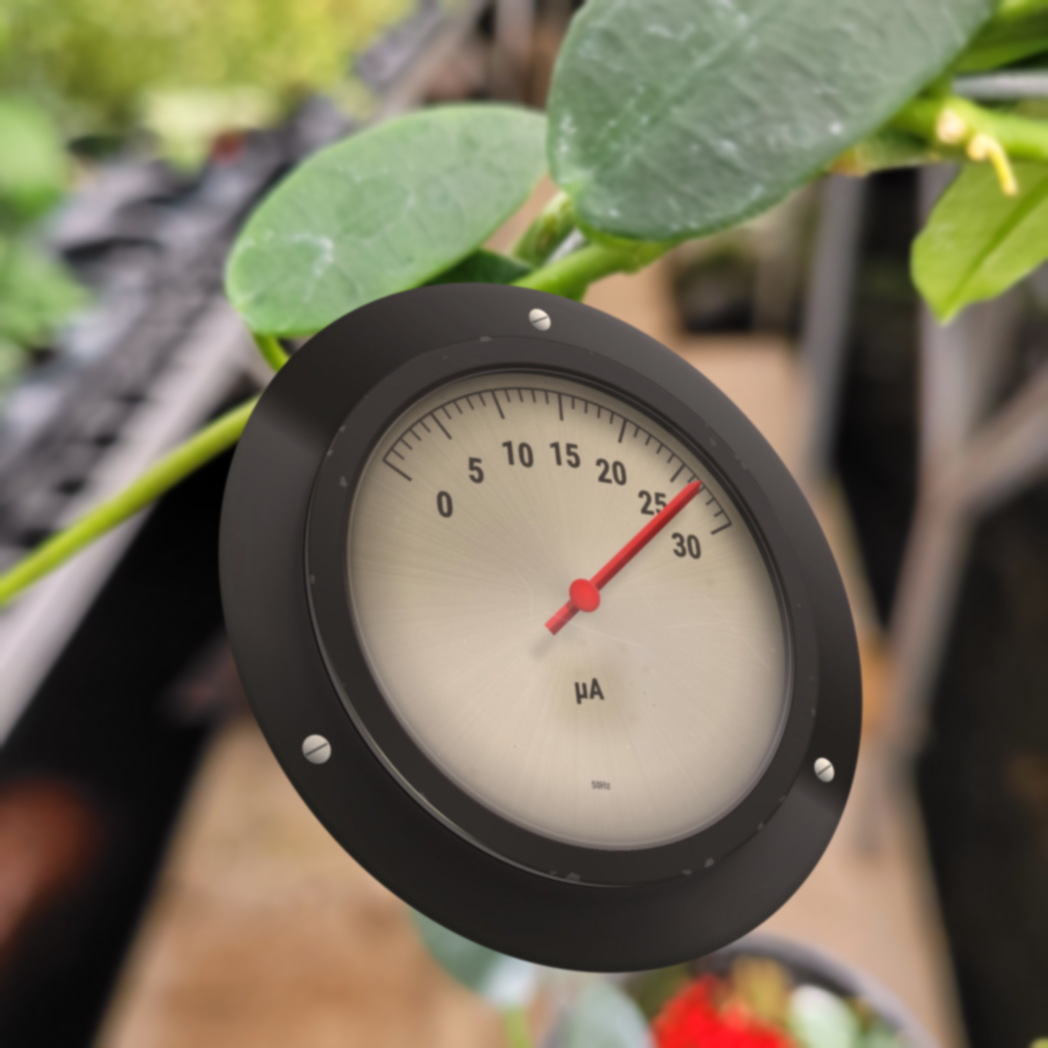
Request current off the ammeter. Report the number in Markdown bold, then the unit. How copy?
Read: **26.5** µA
